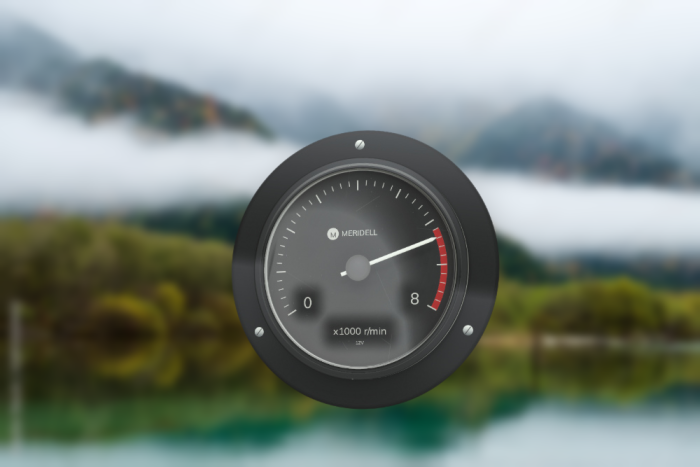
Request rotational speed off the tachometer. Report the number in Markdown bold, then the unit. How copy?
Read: **6400** rpm
